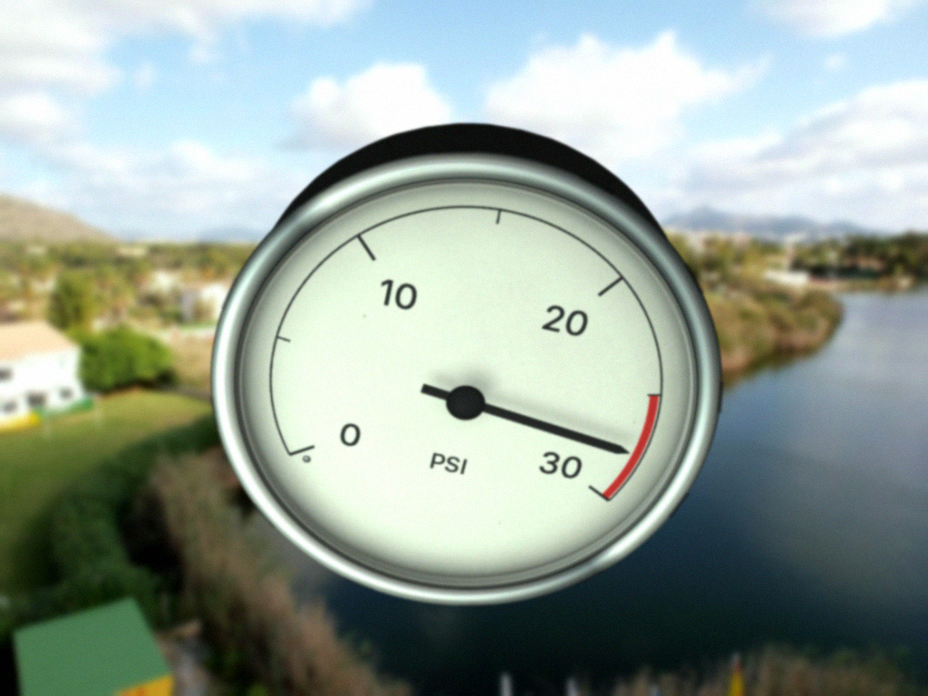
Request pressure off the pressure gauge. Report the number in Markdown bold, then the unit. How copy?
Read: **27.5** psi
